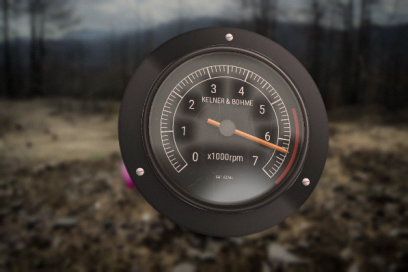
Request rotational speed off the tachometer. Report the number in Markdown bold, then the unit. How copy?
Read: **6300** rpm
